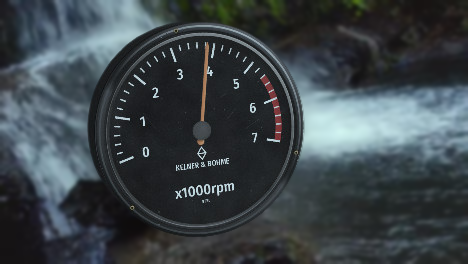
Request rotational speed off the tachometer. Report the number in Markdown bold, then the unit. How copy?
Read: **3800** rpm
